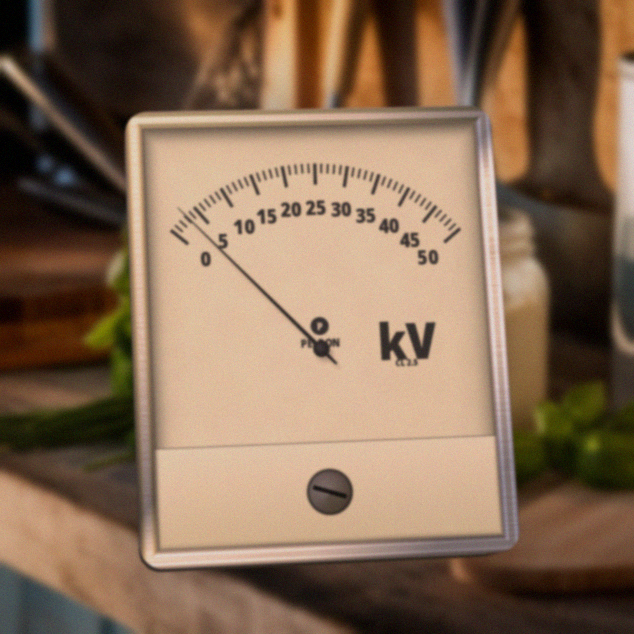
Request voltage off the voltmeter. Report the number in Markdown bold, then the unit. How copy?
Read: **3** kV
